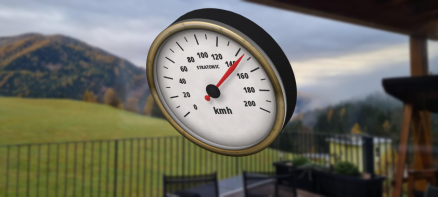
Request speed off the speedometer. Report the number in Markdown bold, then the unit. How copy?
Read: **145** km/h
